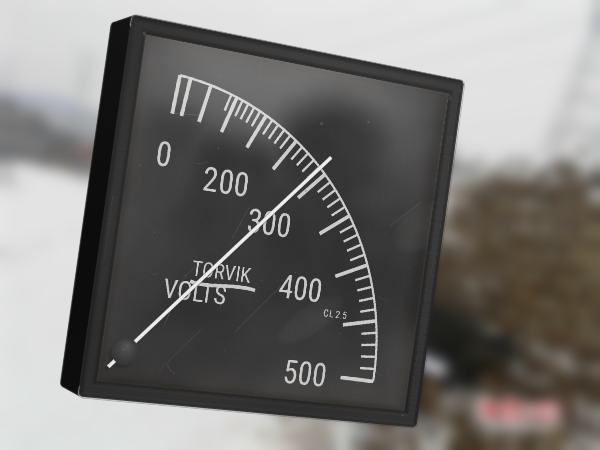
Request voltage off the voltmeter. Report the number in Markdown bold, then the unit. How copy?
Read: **290** V
